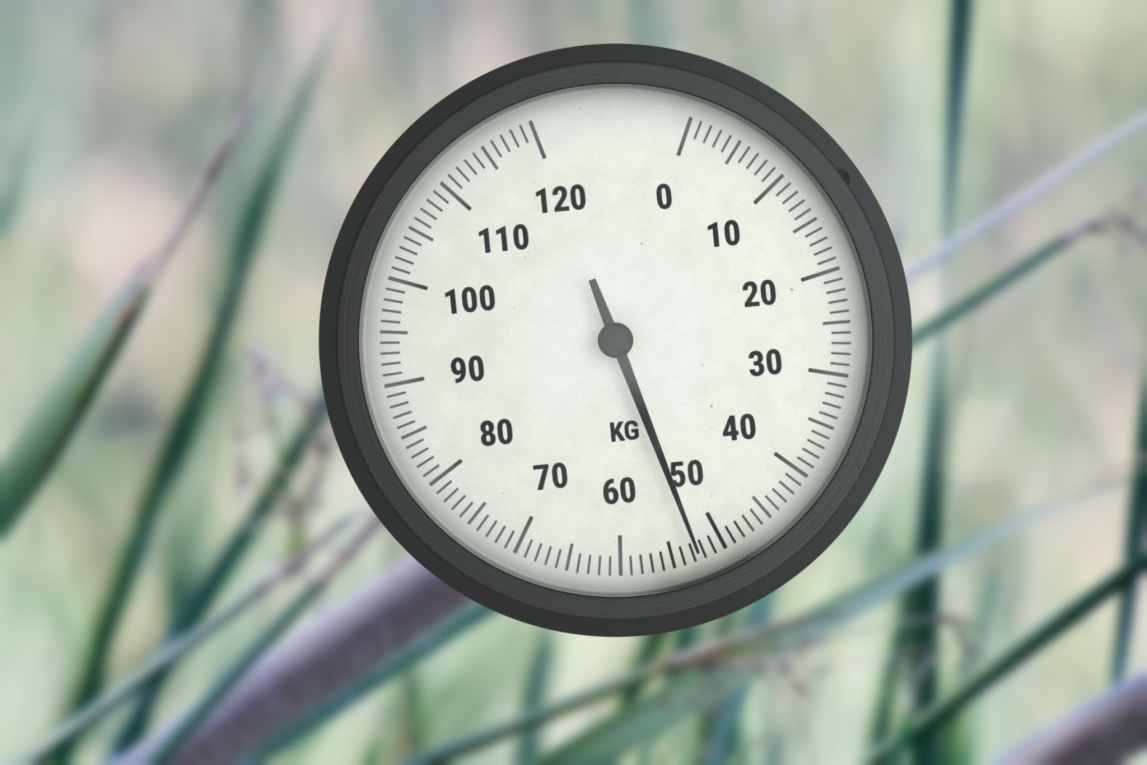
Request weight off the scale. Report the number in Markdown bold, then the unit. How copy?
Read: **52.5** kg
